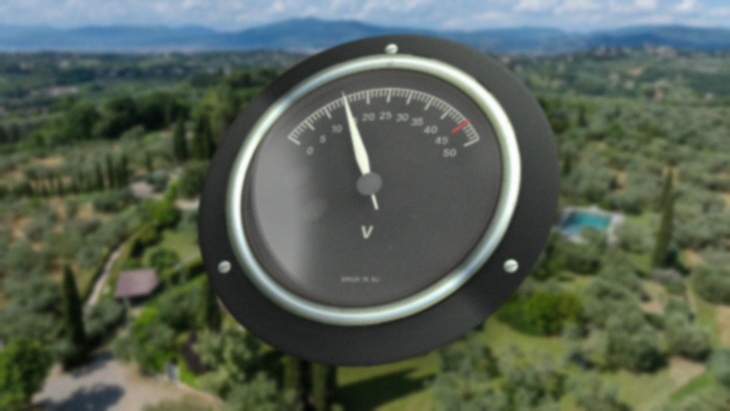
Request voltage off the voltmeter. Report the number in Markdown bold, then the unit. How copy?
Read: **15** V
